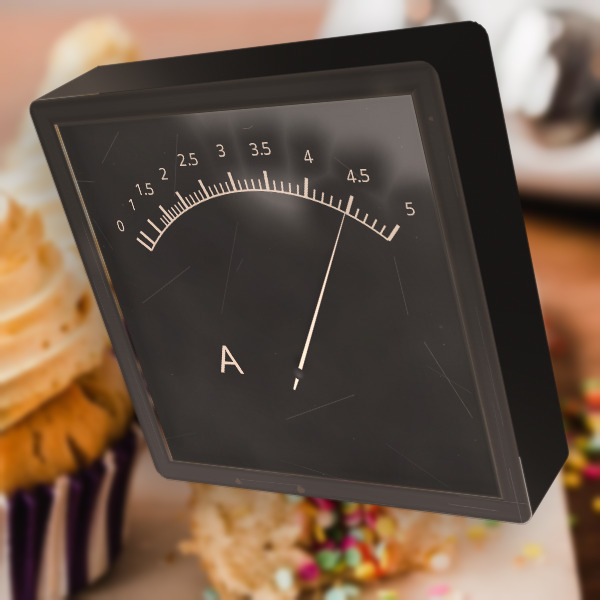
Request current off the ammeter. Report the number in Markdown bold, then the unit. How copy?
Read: **4.5** A
